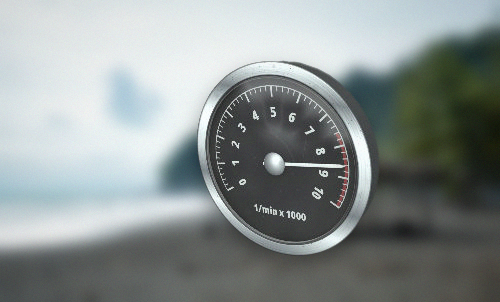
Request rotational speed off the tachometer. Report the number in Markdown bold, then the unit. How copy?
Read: **8600** rpm
